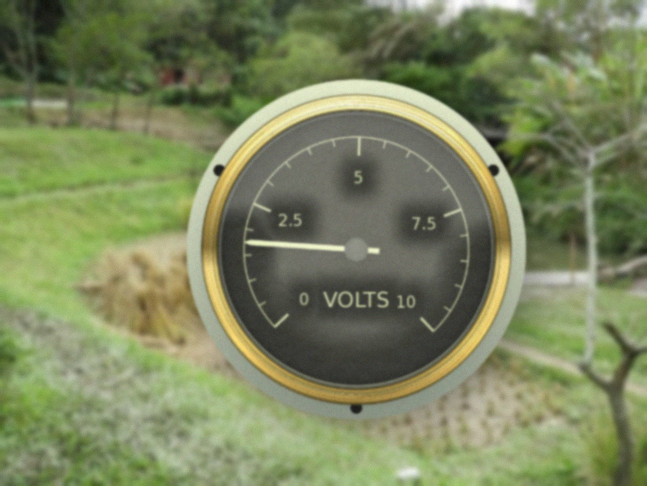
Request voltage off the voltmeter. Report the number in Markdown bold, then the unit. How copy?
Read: **1.75** V
